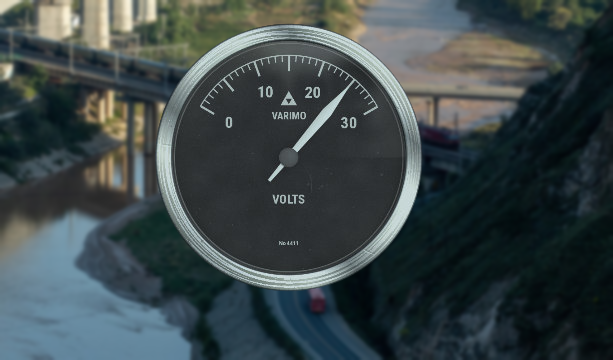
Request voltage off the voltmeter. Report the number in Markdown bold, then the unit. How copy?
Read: **25** V
